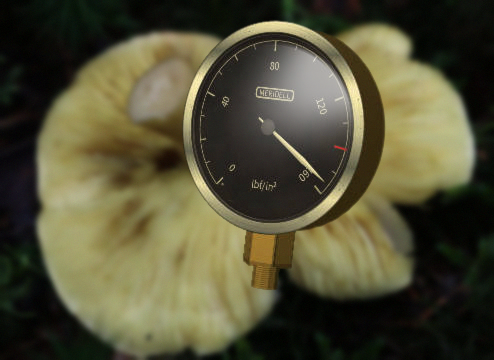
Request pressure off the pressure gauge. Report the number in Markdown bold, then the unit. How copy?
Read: **155** psi
